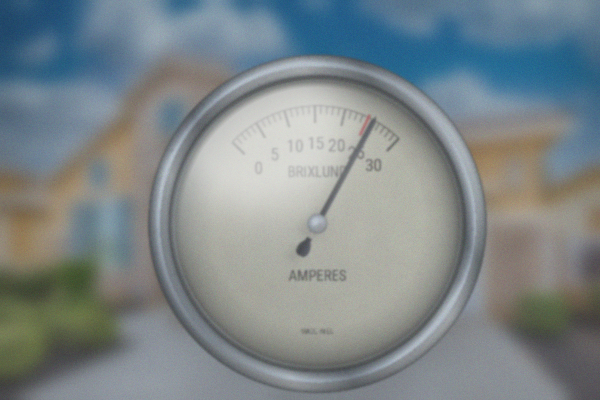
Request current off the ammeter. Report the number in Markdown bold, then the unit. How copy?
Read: **25** A
